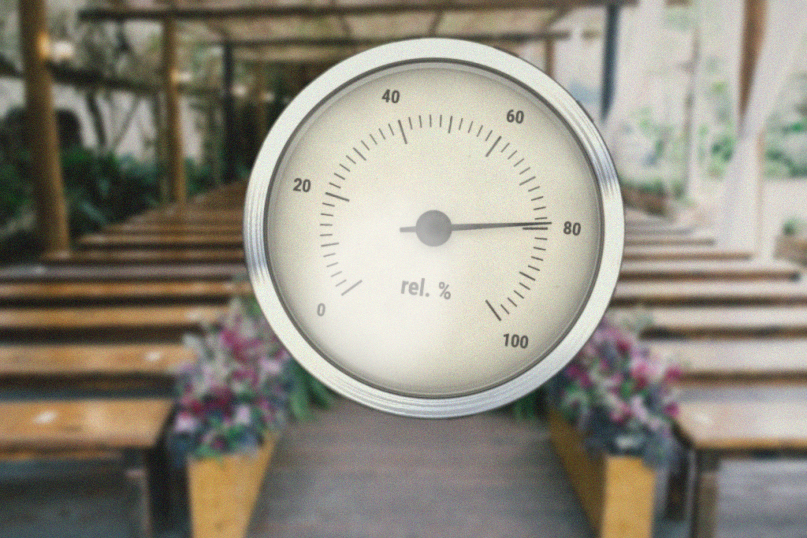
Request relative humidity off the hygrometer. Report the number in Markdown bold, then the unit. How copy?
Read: **79** %
